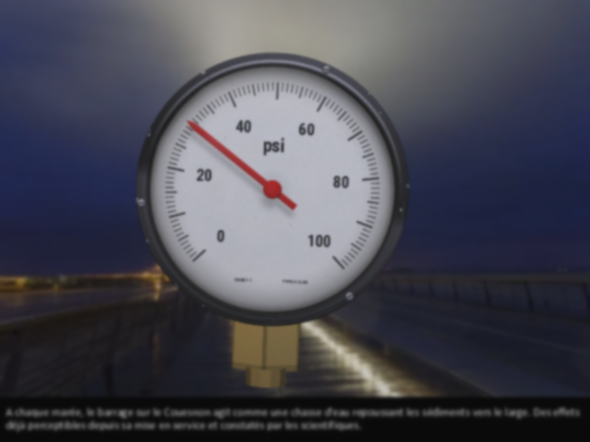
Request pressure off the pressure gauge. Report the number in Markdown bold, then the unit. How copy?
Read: **30** psi
